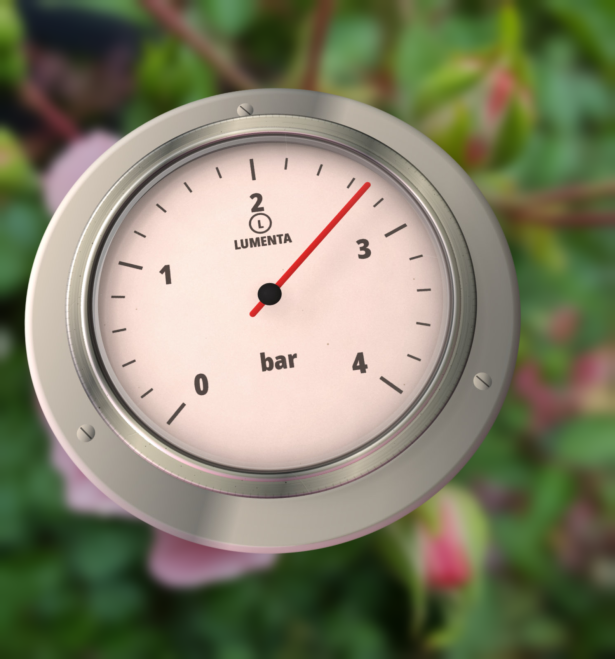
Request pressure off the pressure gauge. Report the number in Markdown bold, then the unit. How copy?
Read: **2.7** bar
